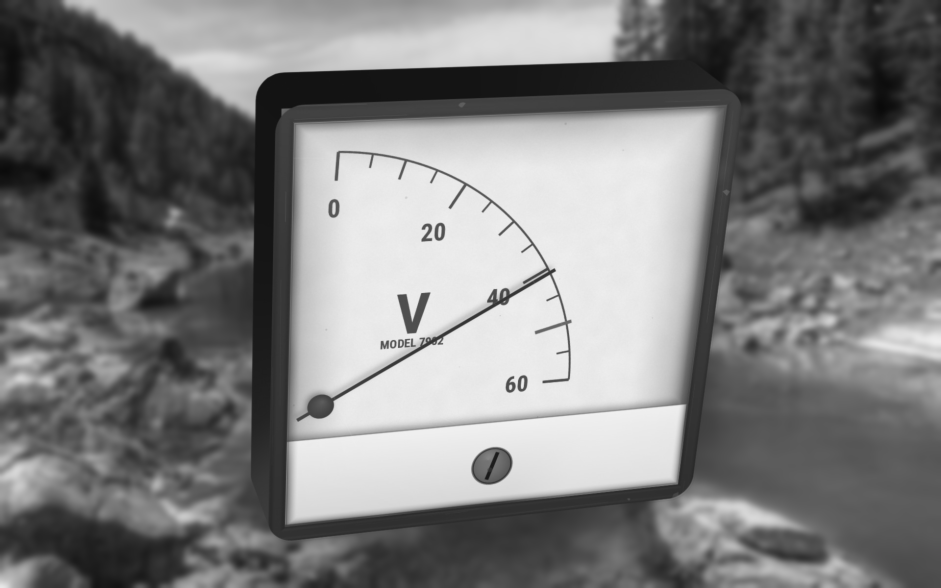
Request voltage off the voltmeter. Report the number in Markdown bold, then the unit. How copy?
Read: **40** V
